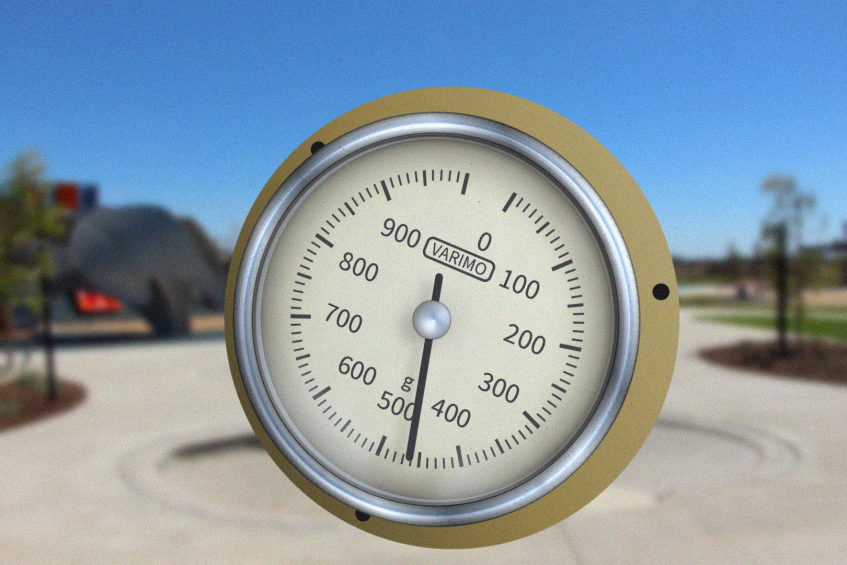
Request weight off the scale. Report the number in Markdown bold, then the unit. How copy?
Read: **460** g
